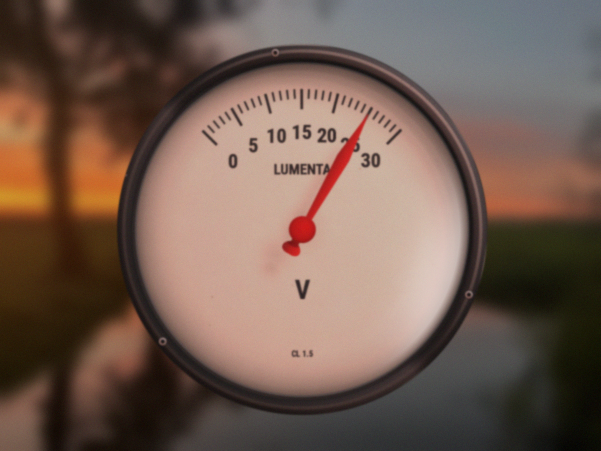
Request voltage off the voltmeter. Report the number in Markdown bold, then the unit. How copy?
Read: **25** V
